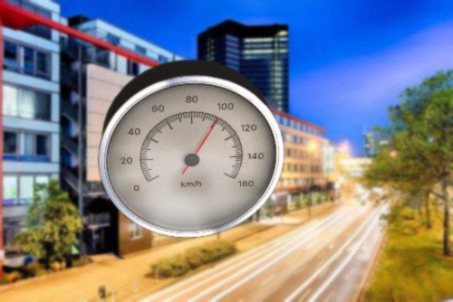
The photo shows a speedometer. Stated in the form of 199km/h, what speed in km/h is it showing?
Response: 100km/h
